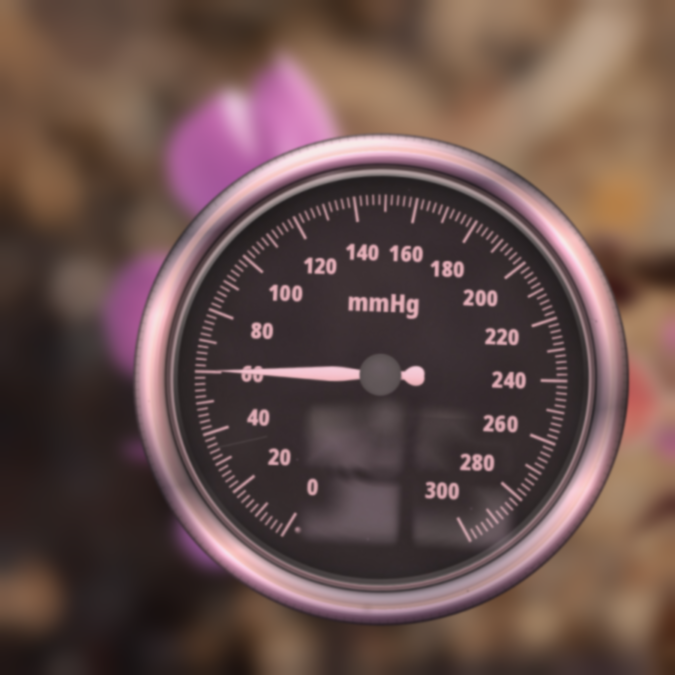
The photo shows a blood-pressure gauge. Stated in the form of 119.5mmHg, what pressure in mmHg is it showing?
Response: 60mmHg
